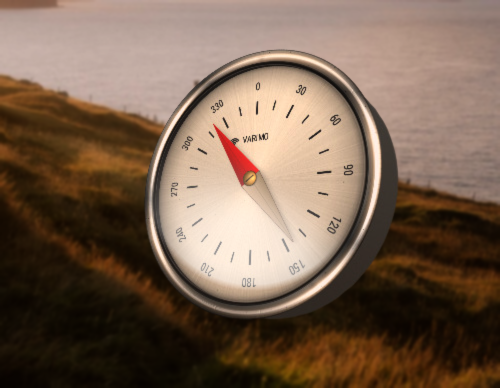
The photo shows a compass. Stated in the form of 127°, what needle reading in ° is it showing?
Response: 322.5°
